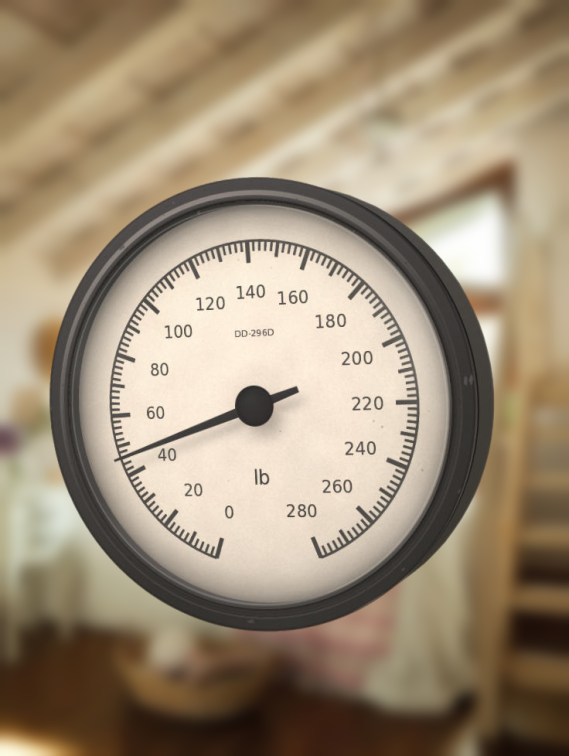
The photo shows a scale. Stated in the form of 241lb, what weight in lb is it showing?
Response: 46lb
